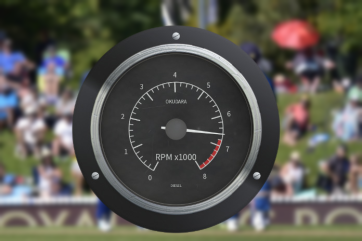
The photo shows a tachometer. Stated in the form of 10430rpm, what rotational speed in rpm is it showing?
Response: 6600rpm
